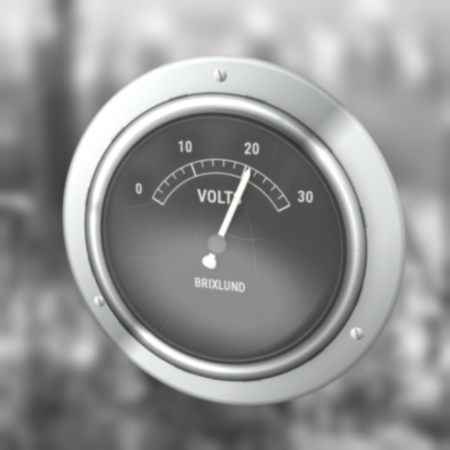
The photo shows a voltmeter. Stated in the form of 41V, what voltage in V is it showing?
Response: 21V
